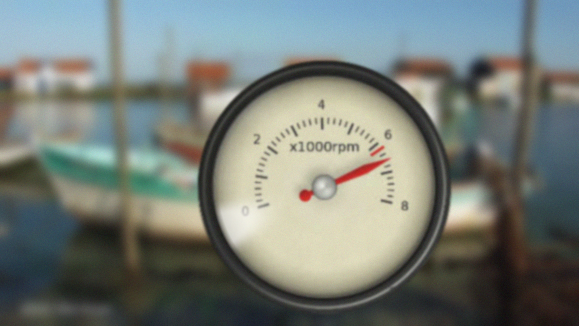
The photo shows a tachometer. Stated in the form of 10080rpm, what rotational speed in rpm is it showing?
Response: 6600rpm
